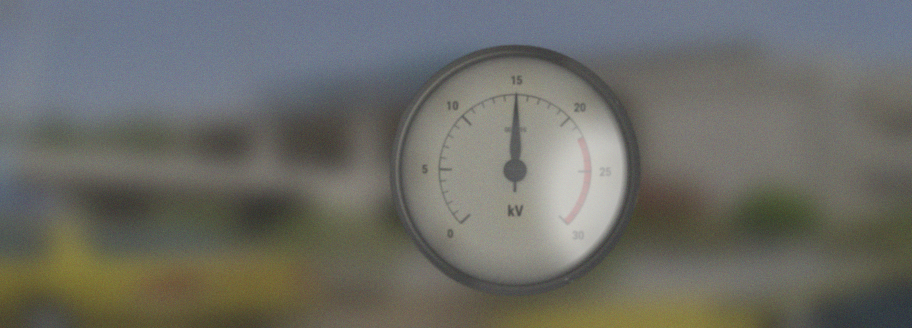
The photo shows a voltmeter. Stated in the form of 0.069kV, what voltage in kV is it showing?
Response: 15kV
